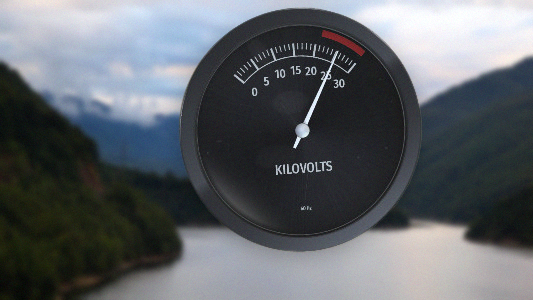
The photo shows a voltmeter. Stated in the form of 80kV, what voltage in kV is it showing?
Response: 25kV
